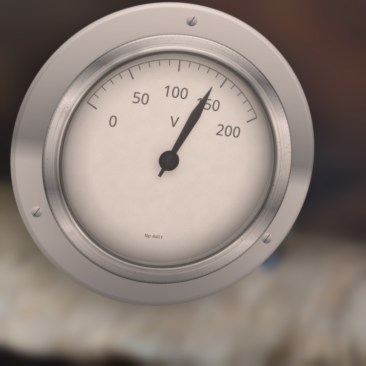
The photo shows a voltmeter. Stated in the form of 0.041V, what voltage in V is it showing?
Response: 140V
